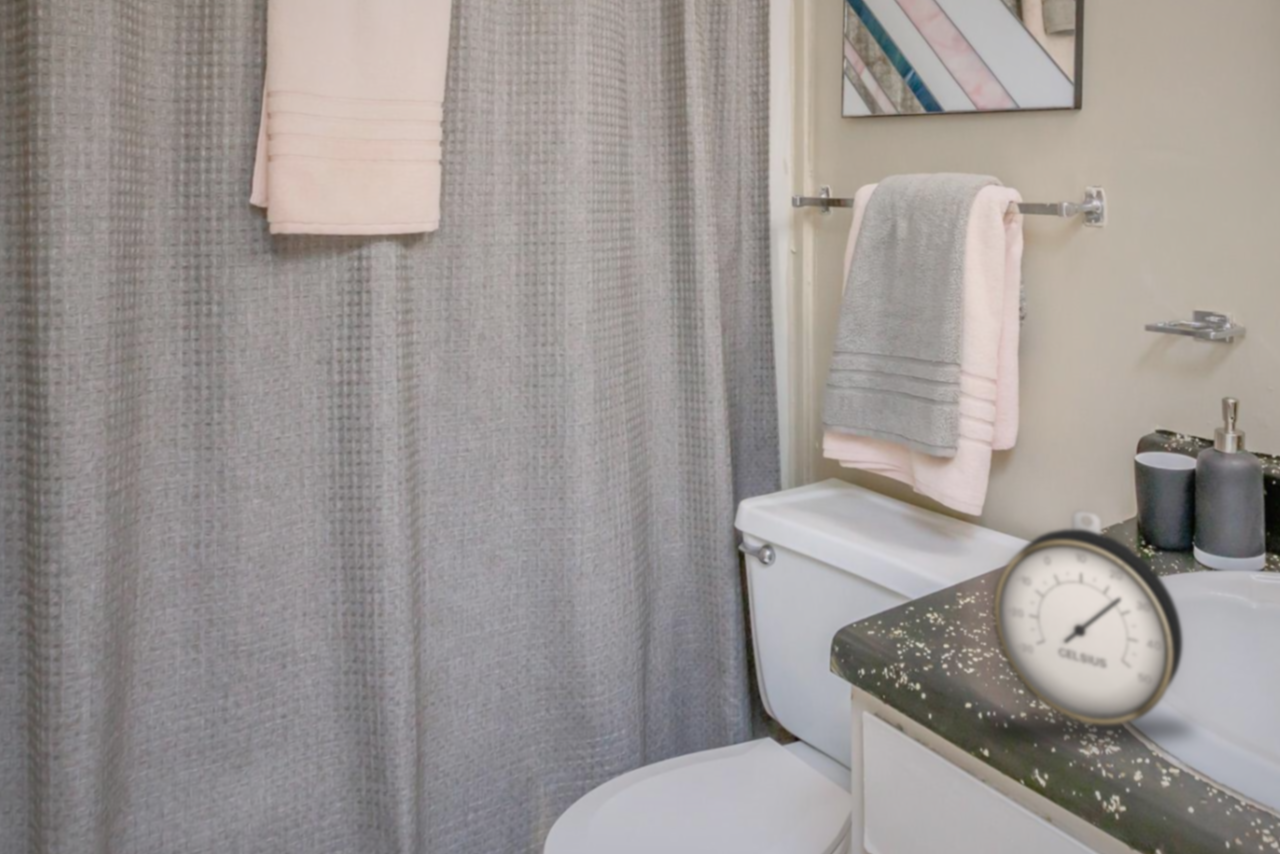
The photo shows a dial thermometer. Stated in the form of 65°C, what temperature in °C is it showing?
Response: 25°C
